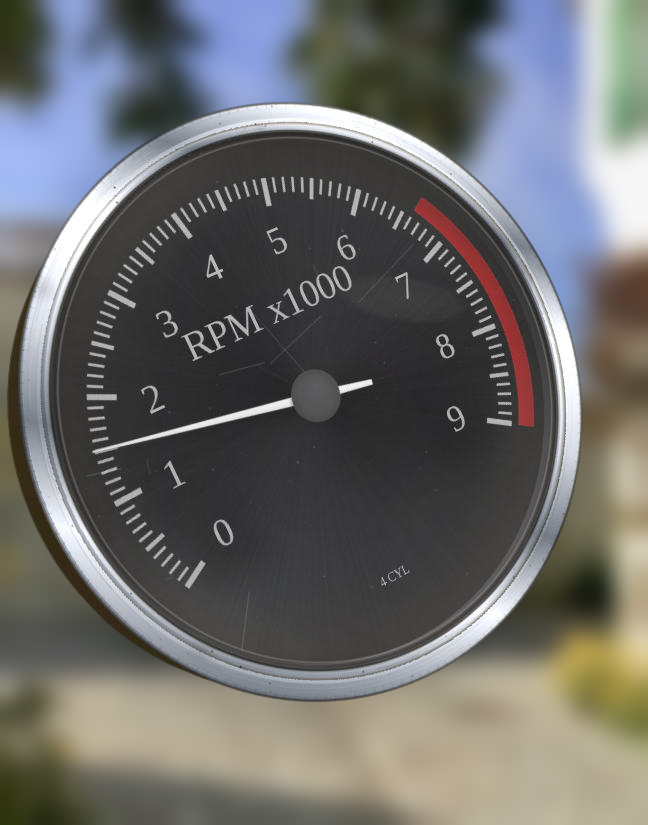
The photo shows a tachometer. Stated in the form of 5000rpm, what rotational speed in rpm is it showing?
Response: 1500rpm
